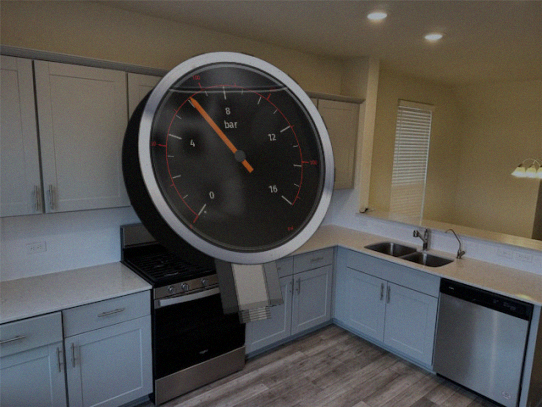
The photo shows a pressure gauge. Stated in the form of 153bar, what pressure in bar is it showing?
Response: 6bar
